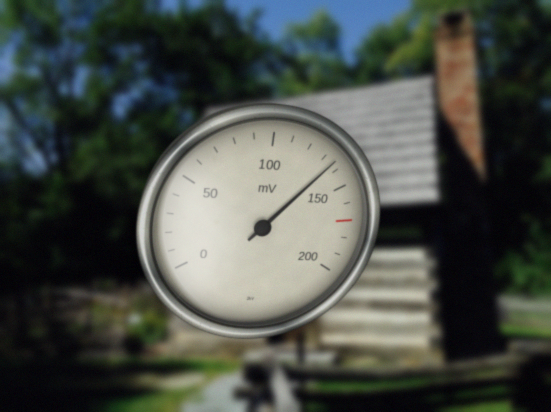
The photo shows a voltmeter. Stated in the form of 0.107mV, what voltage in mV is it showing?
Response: 135mV
